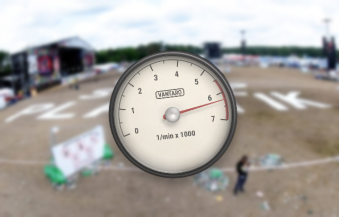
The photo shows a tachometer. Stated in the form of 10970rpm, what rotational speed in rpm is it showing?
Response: 6250rpm
